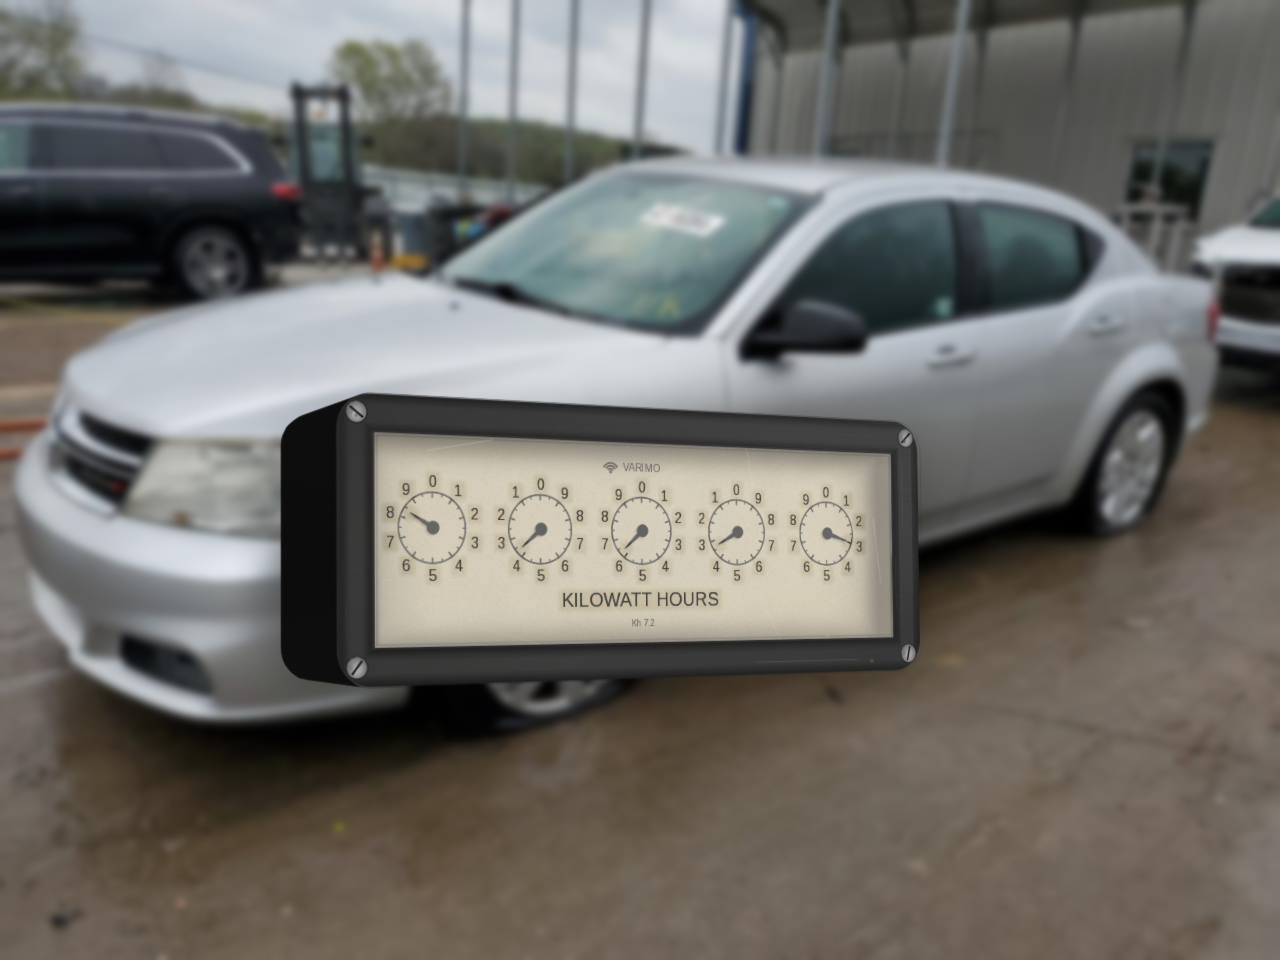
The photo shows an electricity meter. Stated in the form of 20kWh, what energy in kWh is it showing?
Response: 83633kWh
